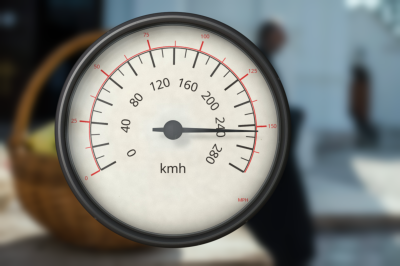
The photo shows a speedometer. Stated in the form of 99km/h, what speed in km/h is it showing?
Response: 245km/h
